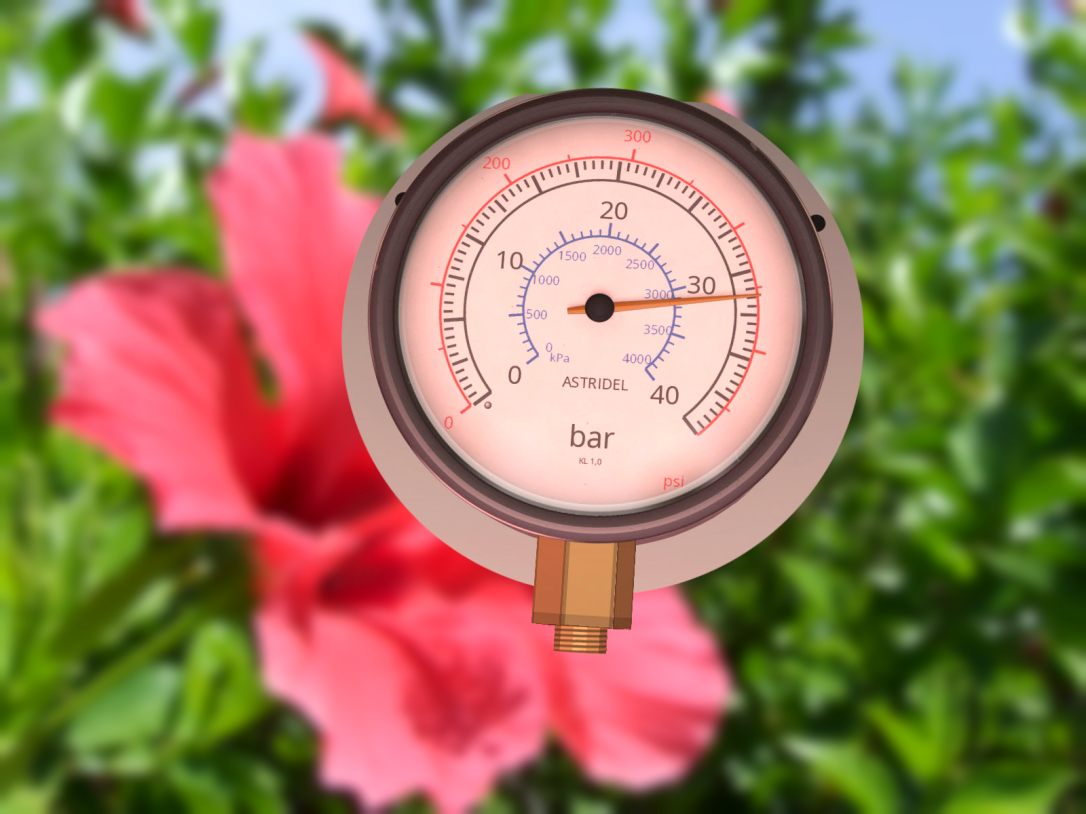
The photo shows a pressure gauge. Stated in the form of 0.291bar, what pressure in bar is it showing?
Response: 31.5bar
